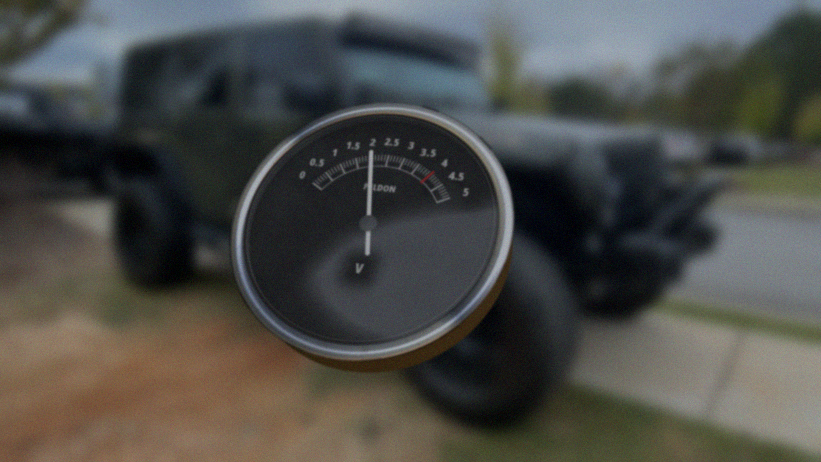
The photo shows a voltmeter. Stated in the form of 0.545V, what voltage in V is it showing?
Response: 2V
